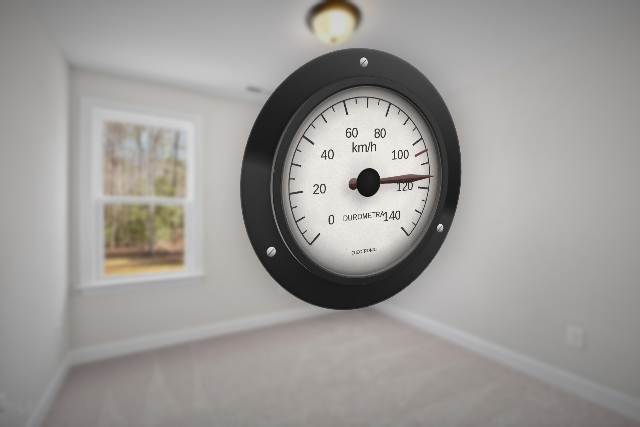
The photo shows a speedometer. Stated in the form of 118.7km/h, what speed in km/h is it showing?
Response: 115km/h
